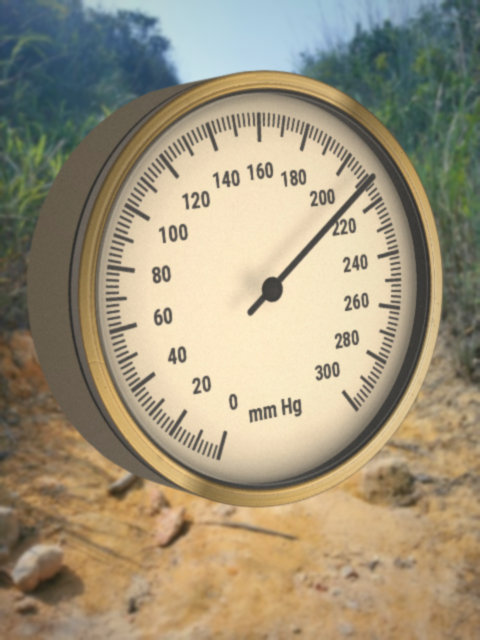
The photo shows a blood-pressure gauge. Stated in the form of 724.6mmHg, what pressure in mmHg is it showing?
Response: 210mmHg
